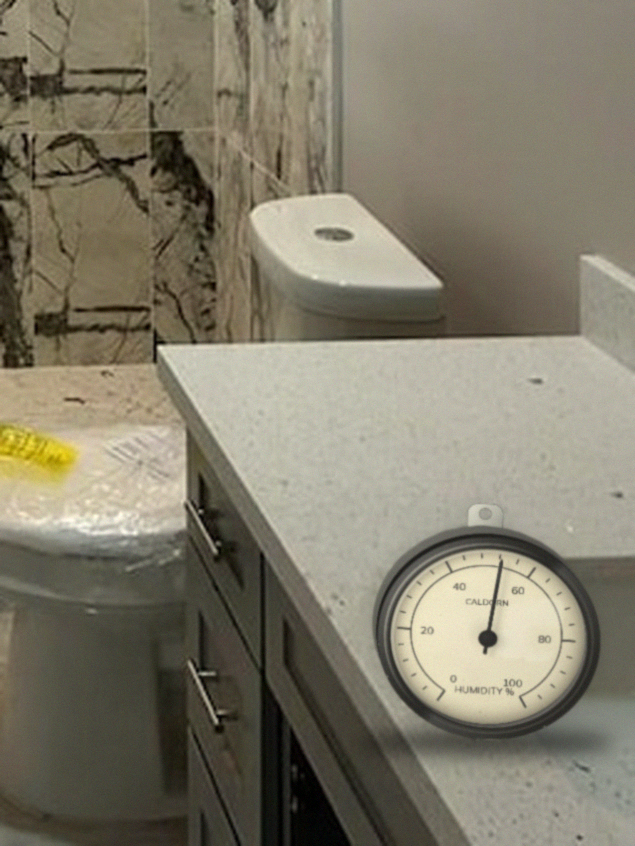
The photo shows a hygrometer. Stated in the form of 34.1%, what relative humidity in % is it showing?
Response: 52%
